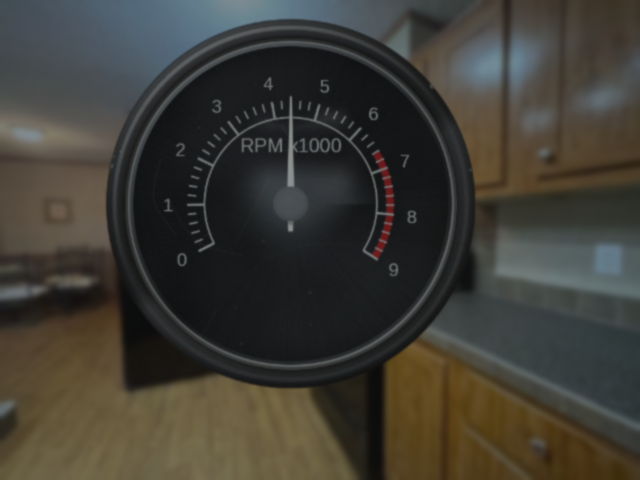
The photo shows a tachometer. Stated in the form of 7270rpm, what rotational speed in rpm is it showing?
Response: 4400rpm
